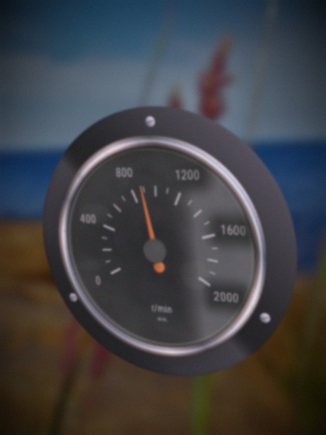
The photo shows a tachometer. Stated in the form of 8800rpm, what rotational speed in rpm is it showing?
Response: 900rpm
